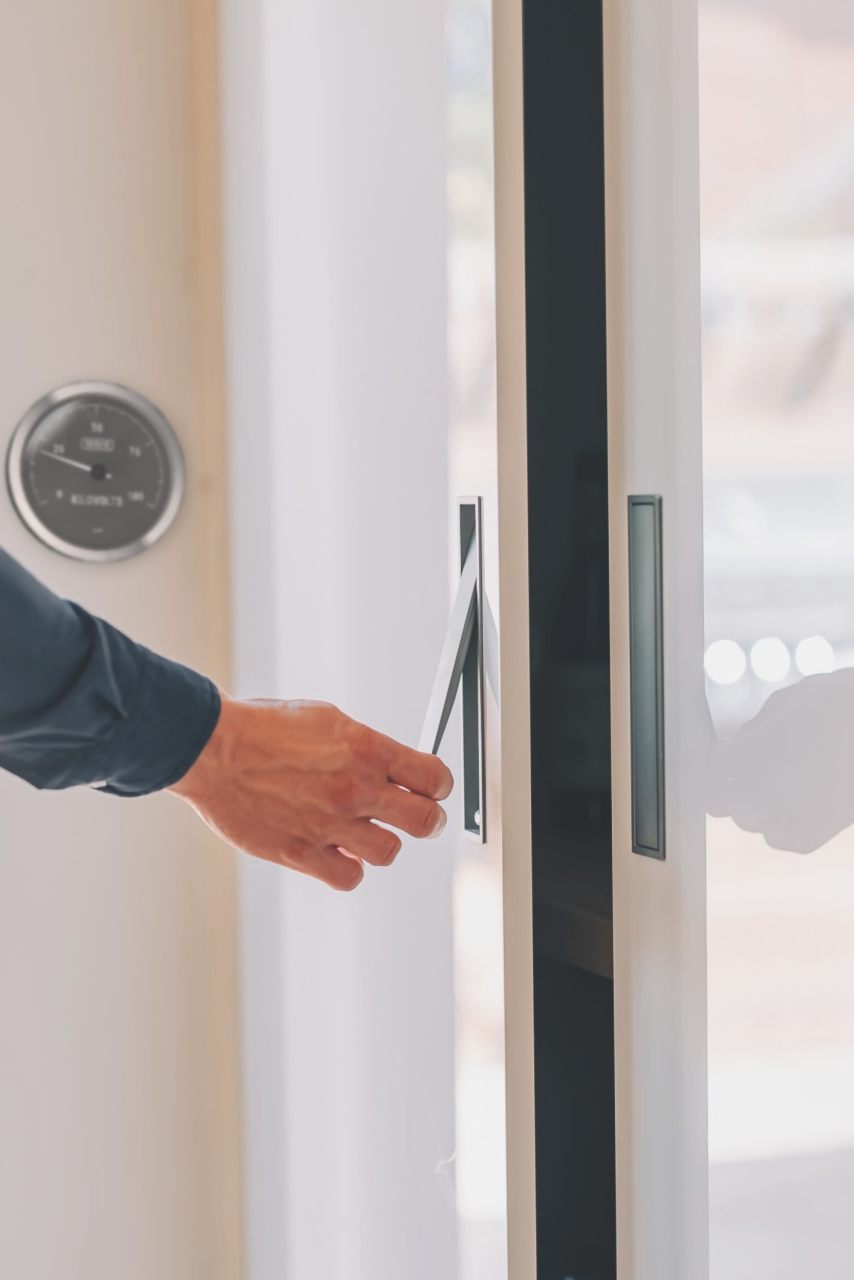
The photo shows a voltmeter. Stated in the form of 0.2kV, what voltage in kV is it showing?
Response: 20kV
